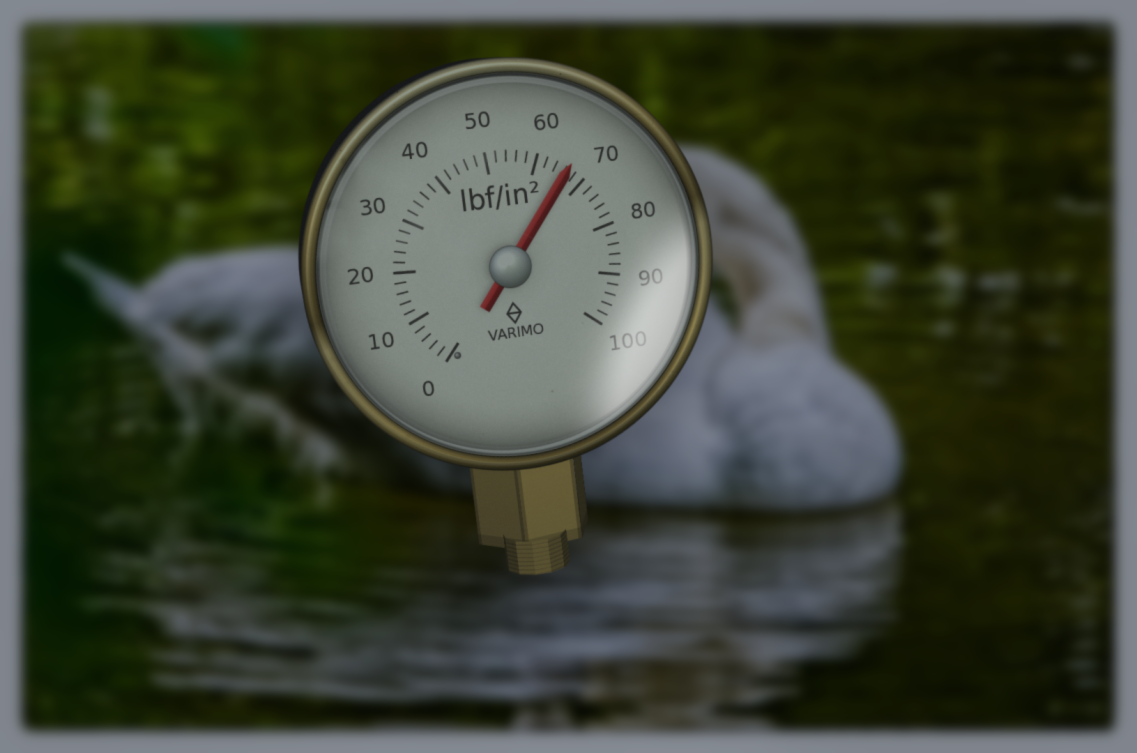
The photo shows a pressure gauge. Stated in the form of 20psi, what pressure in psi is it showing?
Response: 66psi
